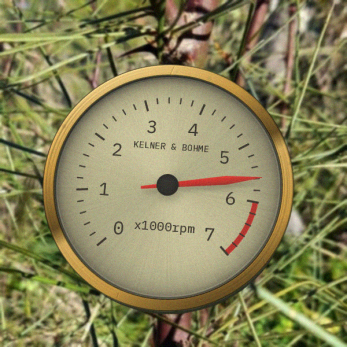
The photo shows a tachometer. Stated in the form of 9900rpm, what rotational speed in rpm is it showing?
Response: 5600rpm
